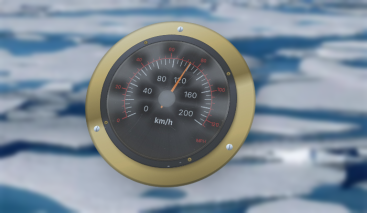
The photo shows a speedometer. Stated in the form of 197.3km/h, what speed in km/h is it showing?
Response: 120km/h
